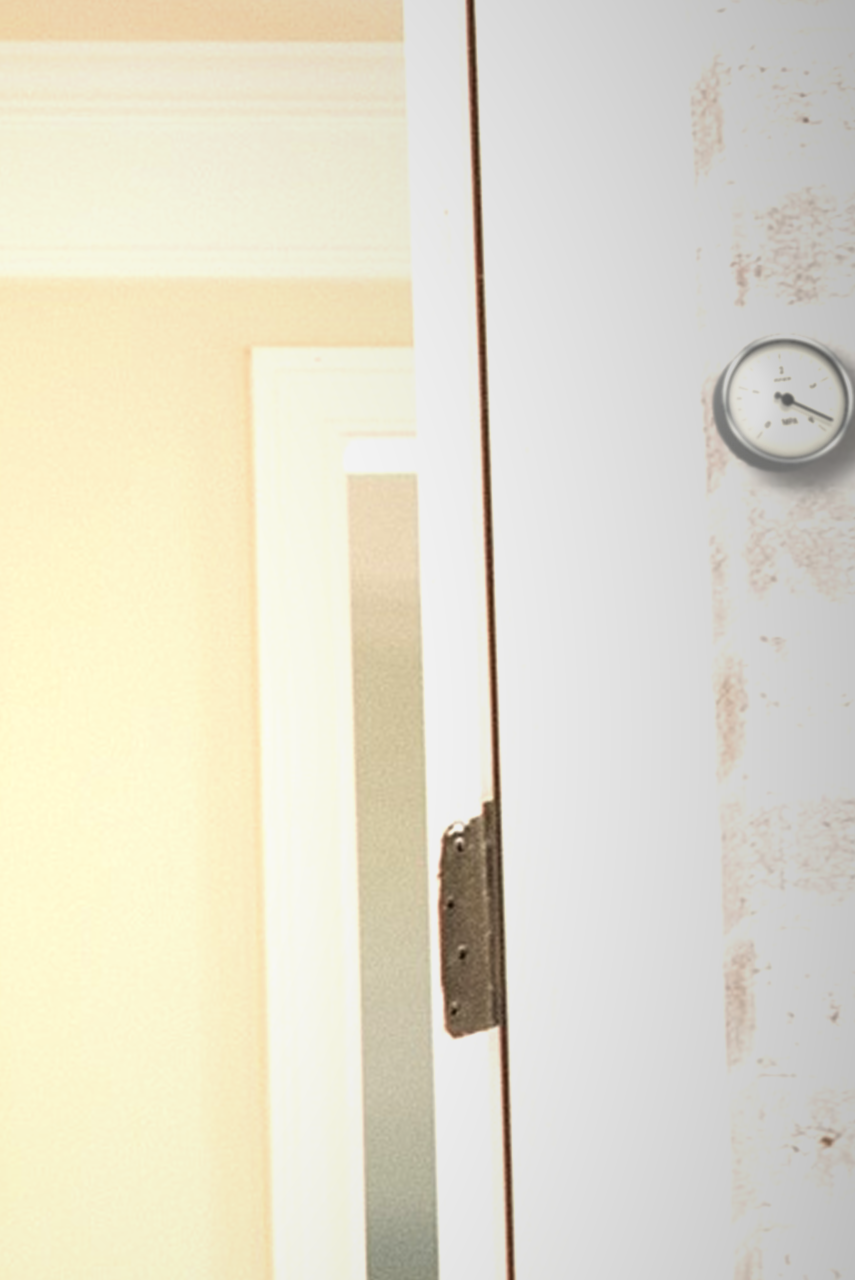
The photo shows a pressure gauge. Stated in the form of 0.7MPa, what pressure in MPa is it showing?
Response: 3.8MPa
